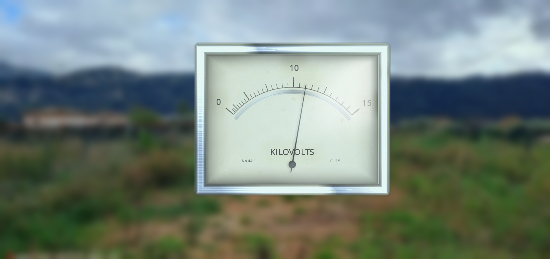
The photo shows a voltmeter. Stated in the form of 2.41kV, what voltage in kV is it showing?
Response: 11kV
